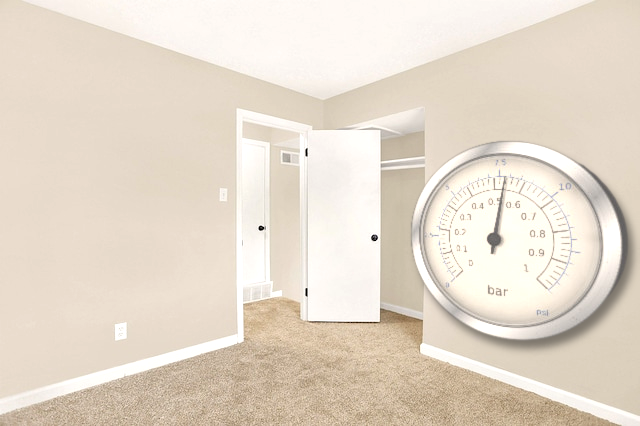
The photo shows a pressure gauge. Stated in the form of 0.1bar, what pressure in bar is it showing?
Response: 0.54bar
